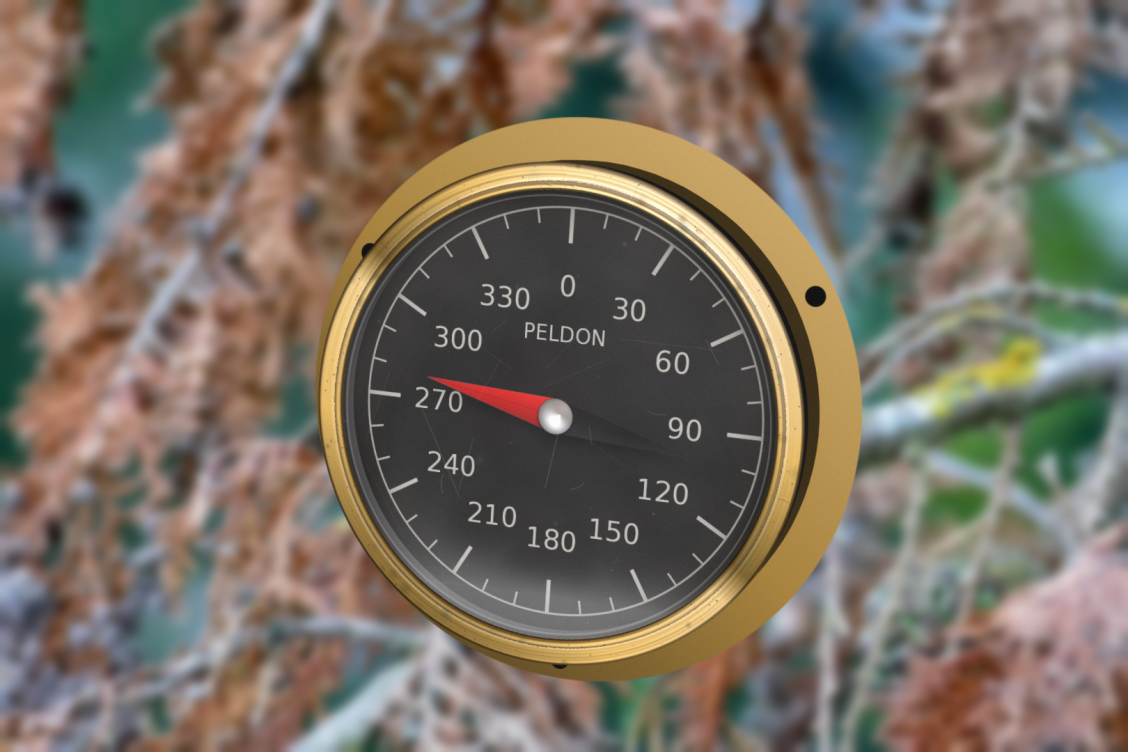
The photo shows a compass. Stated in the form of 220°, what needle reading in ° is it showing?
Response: 280°
